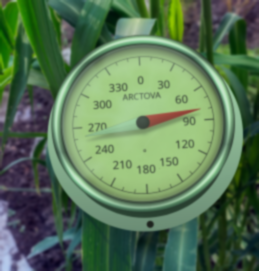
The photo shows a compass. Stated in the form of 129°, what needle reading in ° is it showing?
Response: 80°
